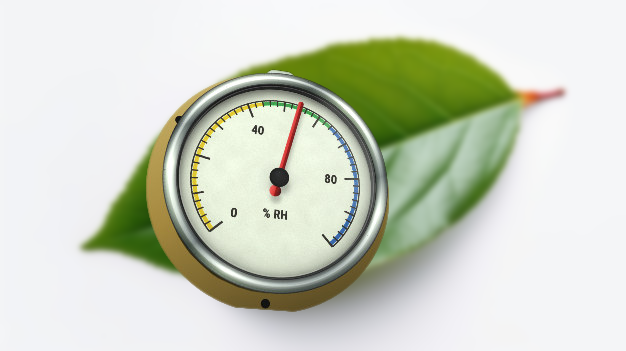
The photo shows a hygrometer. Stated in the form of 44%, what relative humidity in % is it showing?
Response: 54%
